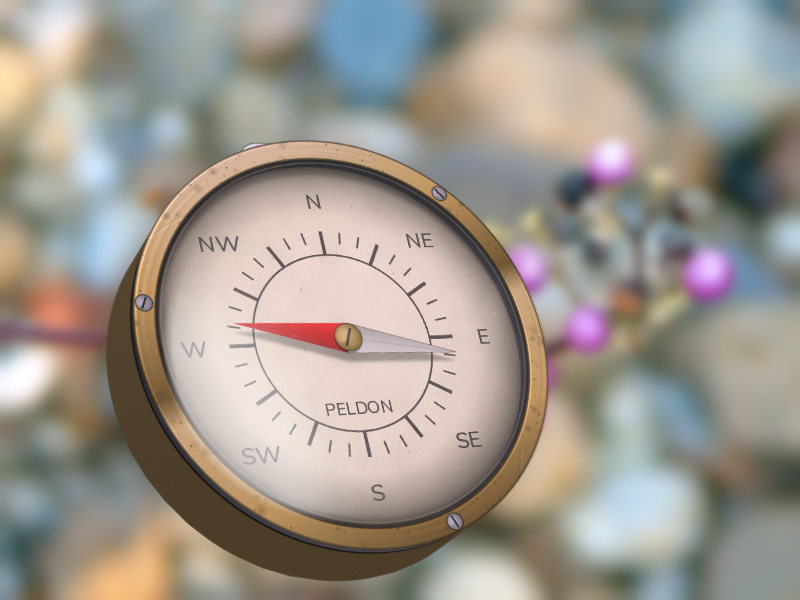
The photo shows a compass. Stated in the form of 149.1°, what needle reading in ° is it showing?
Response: 280°
